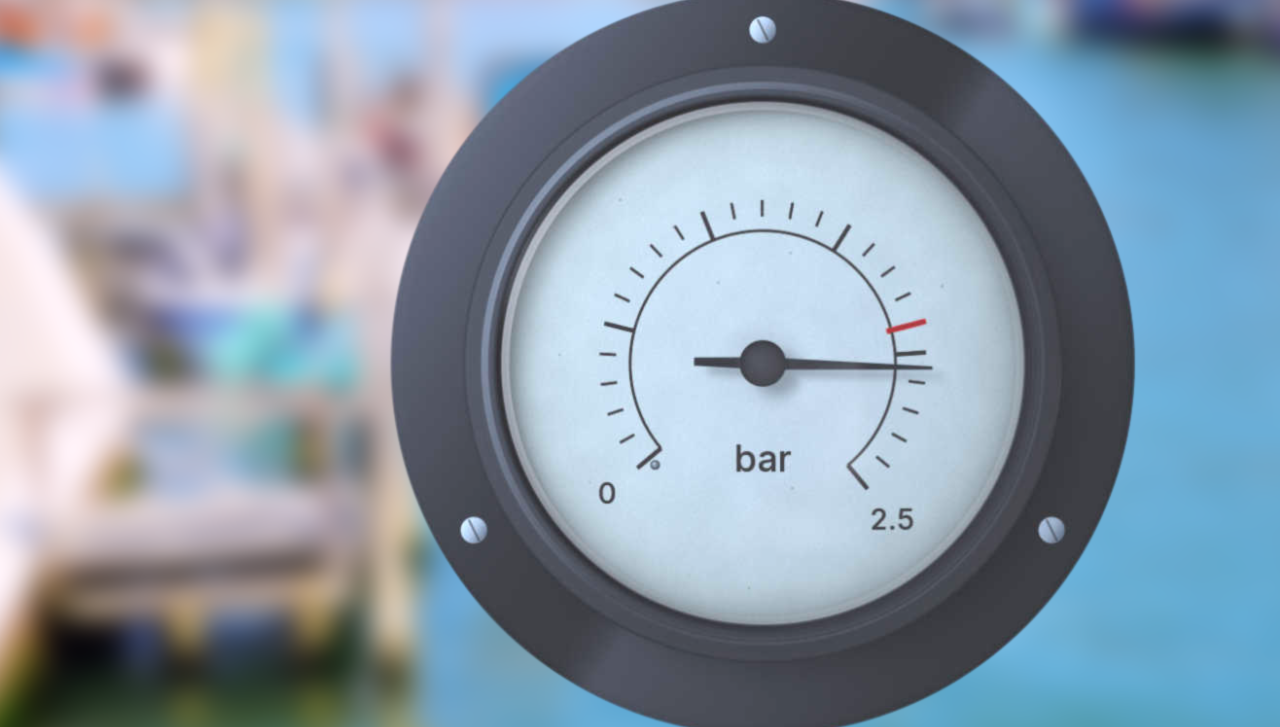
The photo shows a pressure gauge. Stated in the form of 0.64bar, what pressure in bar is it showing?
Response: 2.05bar
